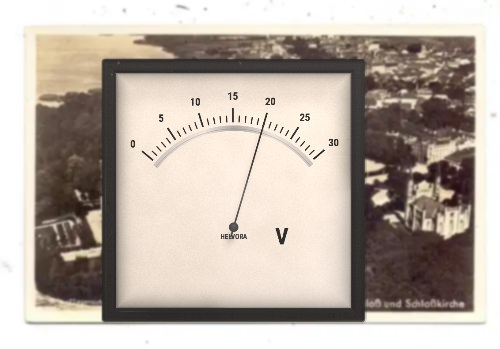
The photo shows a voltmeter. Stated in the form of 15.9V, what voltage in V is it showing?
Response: 20V
